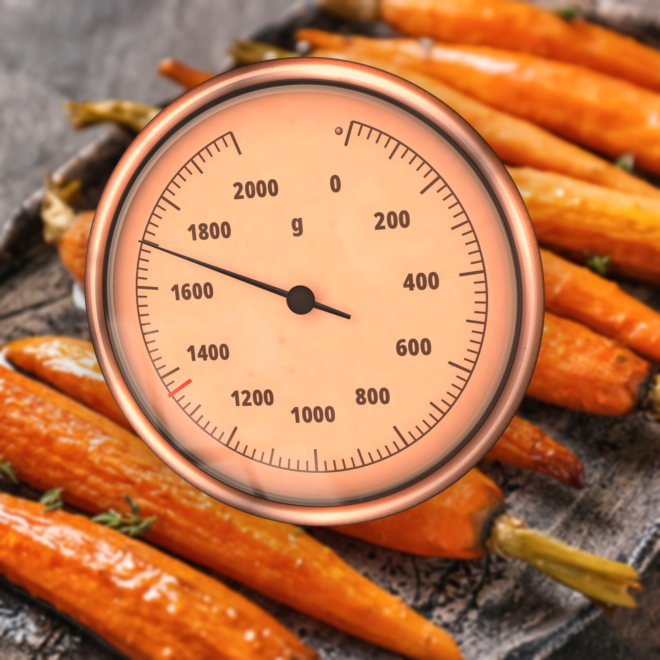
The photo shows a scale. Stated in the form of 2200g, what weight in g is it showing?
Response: 1700g
